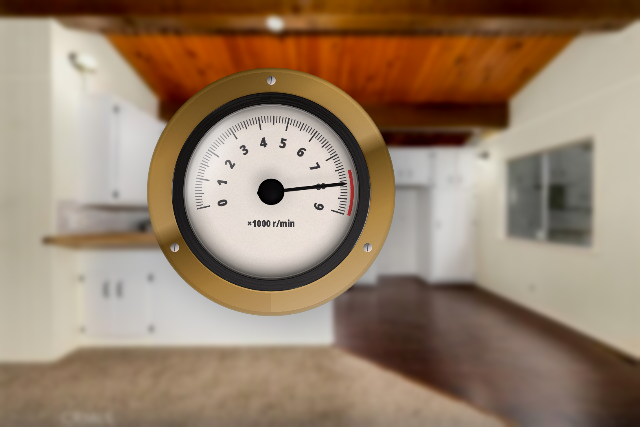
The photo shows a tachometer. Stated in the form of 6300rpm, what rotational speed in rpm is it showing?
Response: 8000rpm
